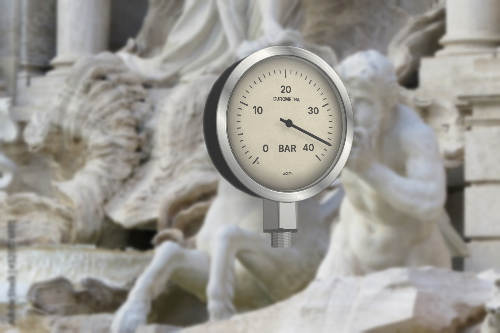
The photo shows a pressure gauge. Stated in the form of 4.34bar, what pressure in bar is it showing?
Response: 37bar
